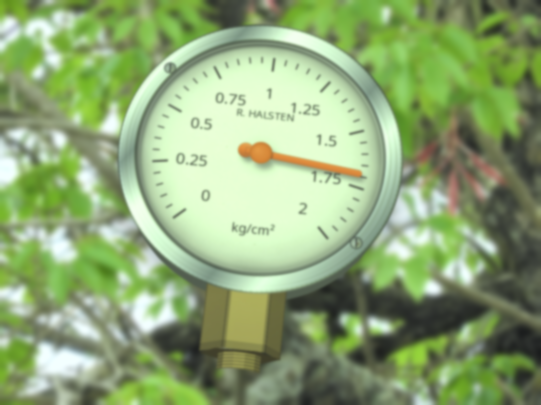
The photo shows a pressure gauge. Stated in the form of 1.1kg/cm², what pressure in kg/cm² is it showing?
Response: 1.7kg/cm²
